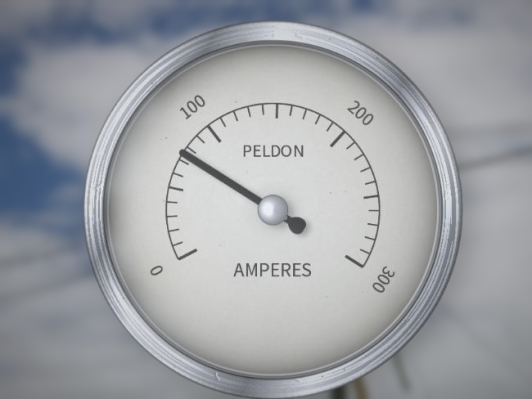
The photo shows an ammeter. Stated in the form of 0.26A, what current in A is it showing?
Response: 75A
